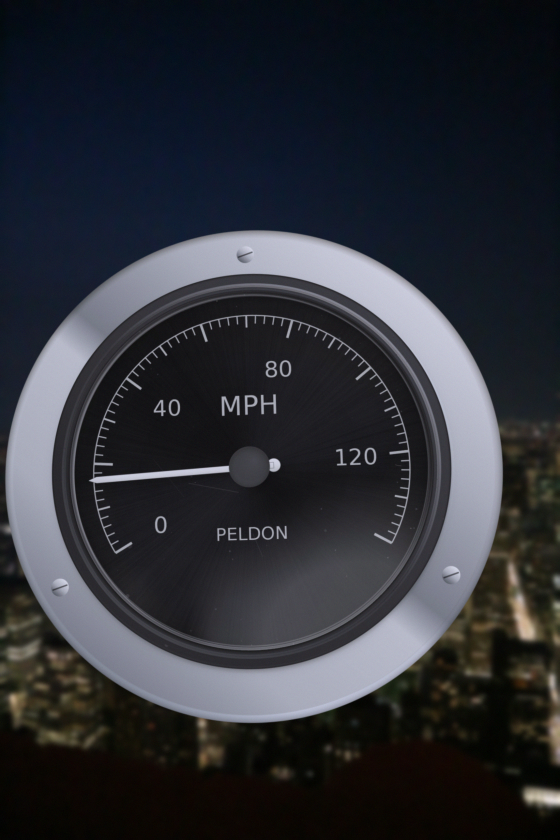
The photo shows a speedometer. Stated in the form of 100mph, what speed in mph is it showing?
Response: 16mph
